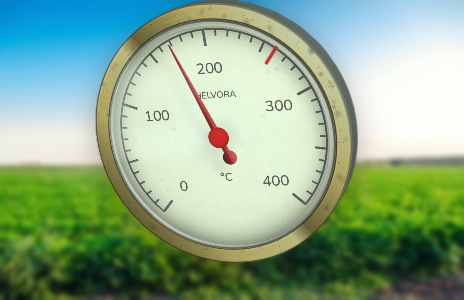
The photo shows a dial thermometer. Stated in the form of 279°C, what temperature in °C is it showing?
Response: 170°C
